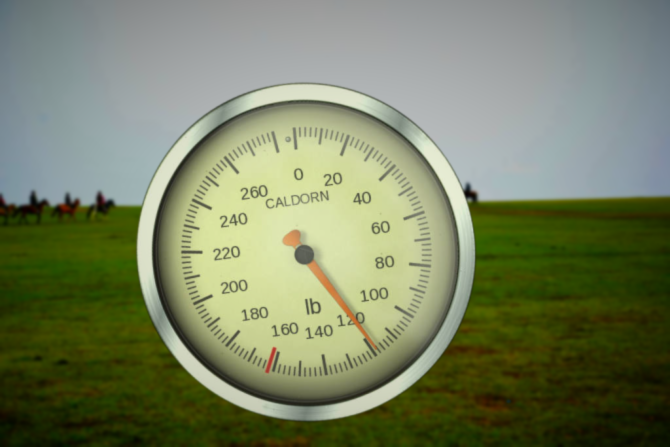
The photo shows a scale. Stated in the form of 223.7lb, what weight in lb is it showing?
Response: 118lb
